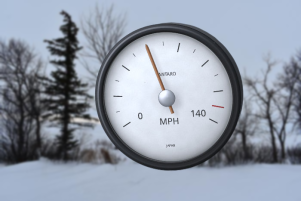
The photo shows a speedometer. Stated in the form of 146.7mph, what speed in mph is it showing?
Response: 60mph
